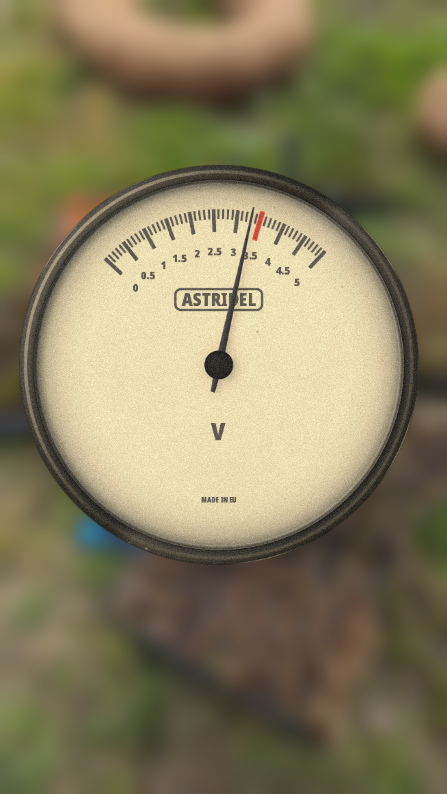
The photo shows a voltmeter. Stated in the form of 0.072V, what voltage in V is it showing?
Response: 3.3V
